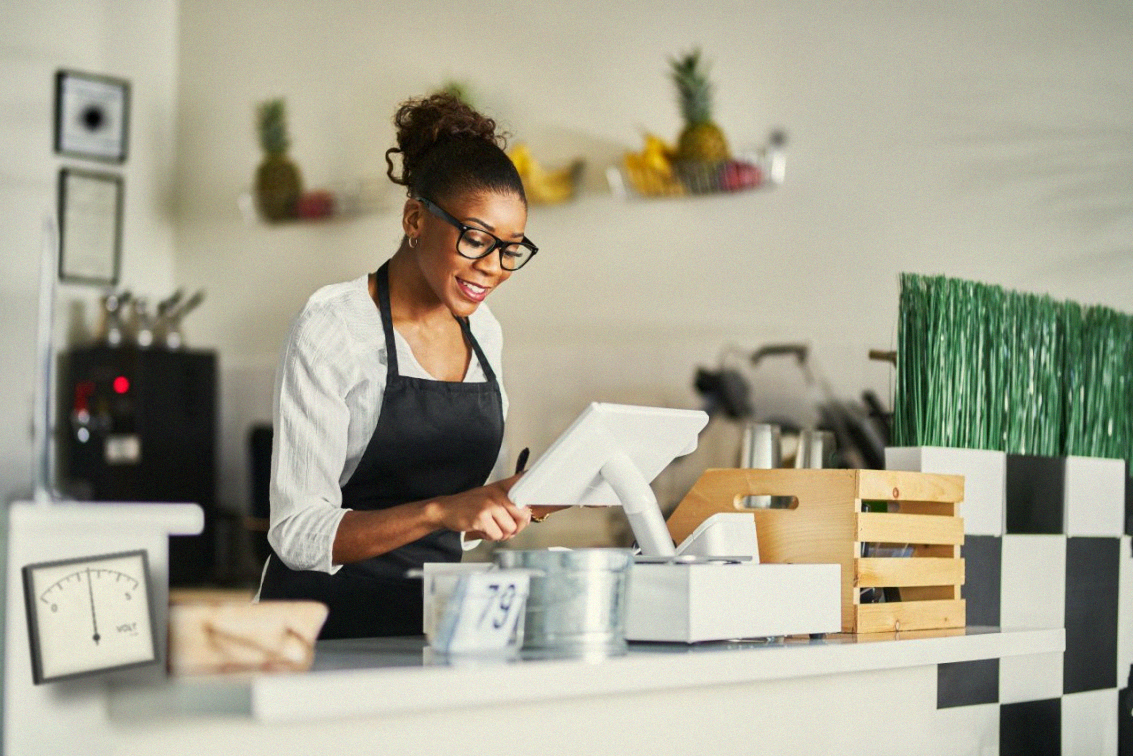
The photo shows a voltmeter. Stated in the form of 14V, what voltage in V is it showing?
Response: 2.5V
